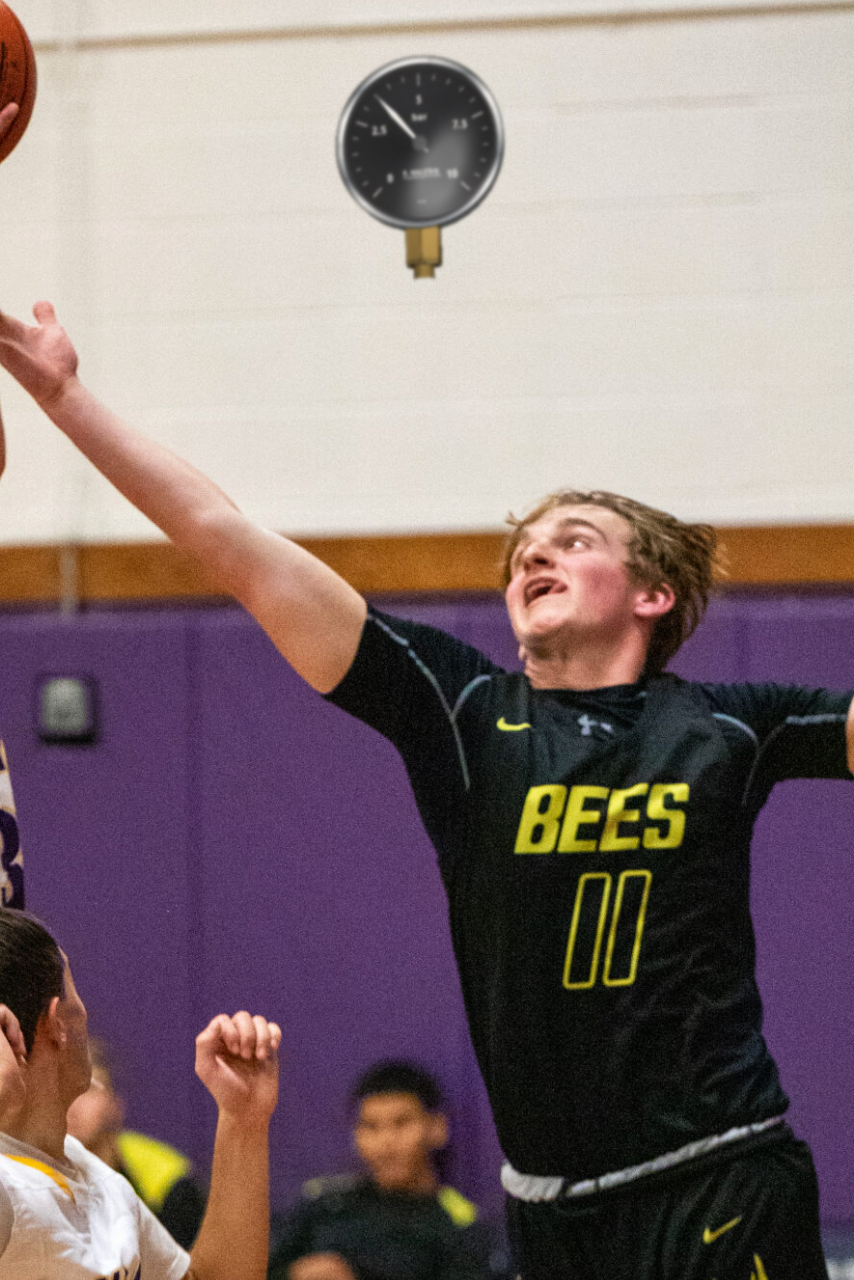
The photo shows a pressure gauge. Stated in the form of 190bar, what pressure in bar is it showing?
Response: 3.5bar
